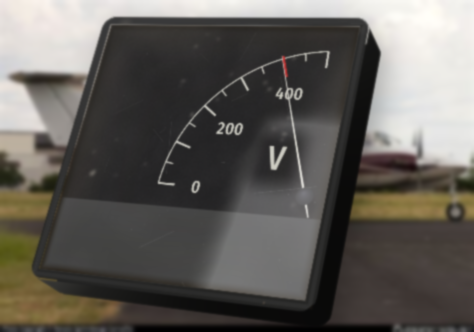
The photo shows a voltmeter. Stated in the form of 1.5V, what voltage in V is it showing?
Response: 400V
